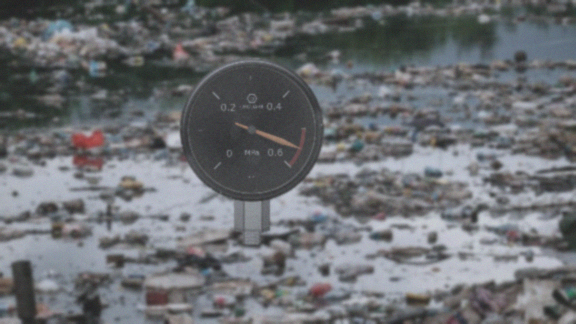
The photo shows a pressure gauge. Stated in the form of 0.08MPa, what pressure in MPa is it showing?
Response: 0.55MPa
